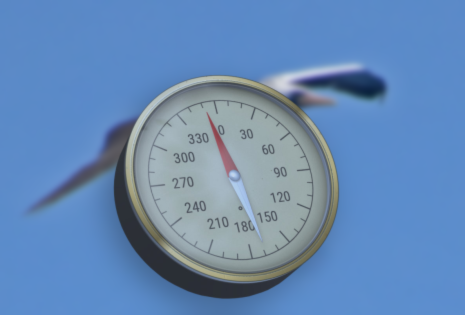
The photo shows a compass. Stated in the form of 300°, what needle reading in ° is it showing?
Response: 350°
